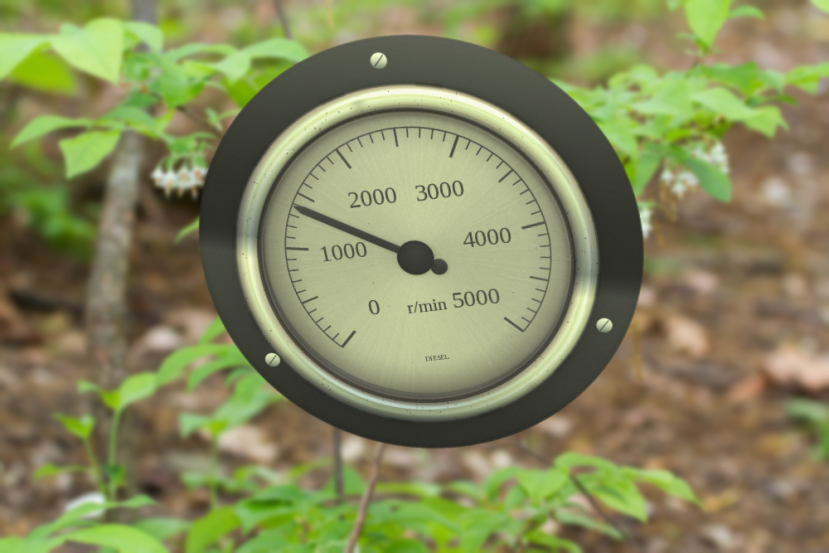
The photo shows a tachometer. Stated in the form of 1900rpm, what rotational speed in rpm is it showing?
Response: 1400rpm
